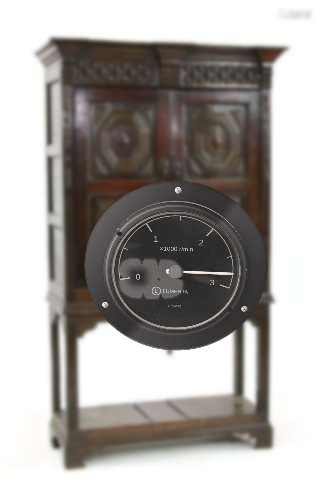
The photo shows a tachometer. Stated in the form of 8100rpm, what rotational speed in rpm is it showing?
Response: 2750rpm
